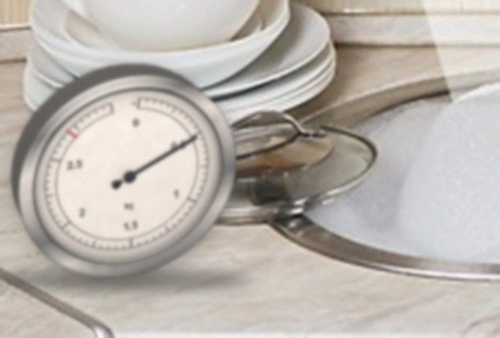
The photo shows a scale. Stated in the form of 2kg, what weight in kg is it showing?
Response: 0.5kg
